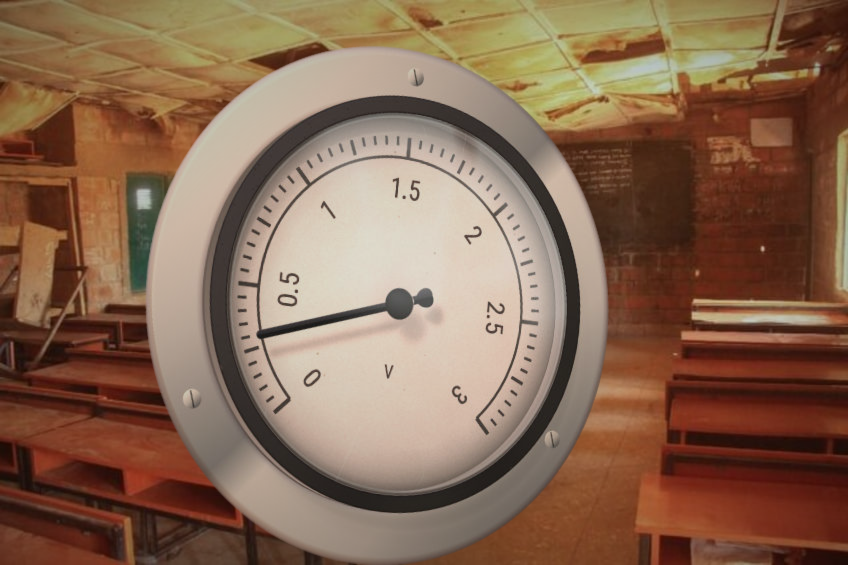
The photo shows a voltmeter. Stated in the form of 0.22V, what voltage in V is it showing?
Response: 0.3V
